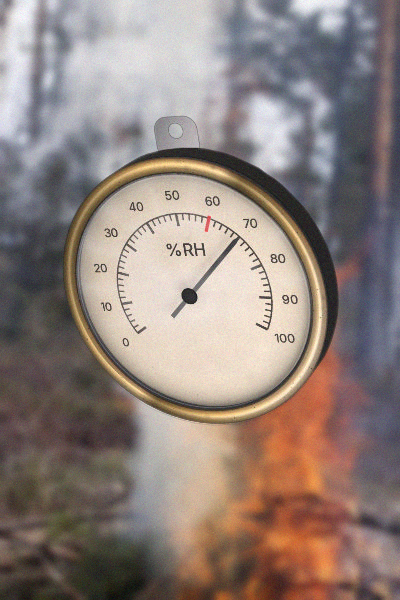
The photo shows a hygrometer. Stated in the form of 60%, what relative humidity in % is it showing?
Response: 70%
